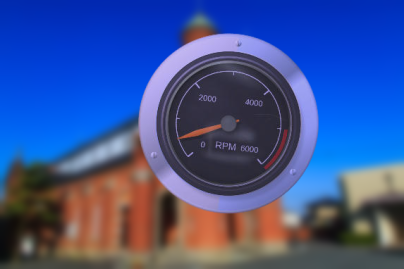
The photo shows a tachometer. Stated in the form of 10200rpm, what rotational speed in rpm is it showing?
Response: 500rpm
